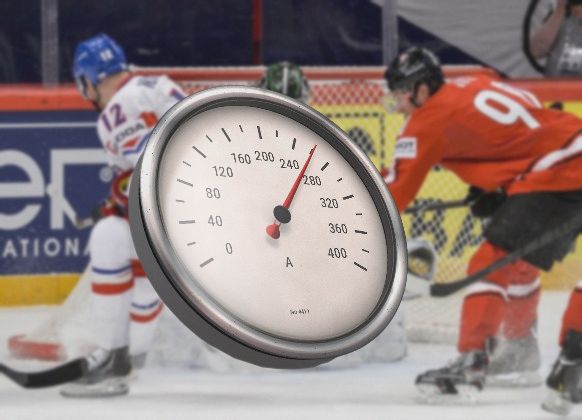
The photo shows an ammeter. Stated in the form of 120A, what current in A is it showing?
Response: 260A
